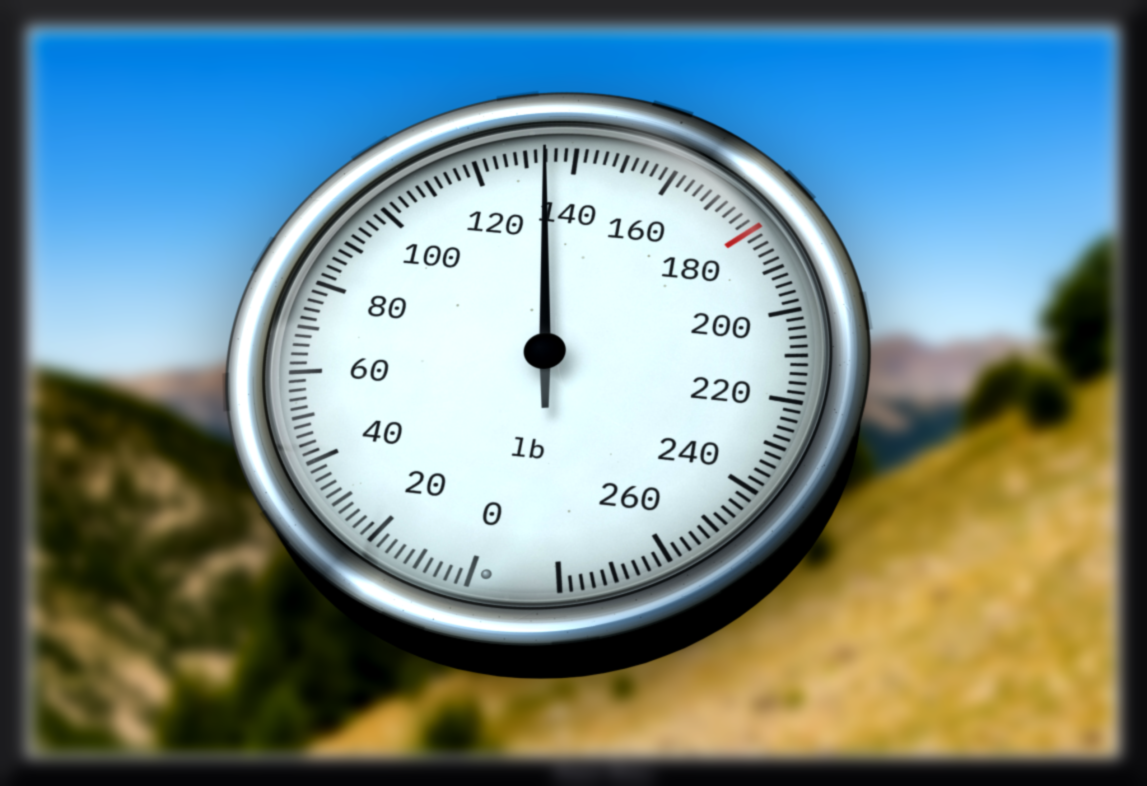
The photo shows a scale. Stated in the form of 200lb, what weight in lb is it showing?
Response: 134lb
